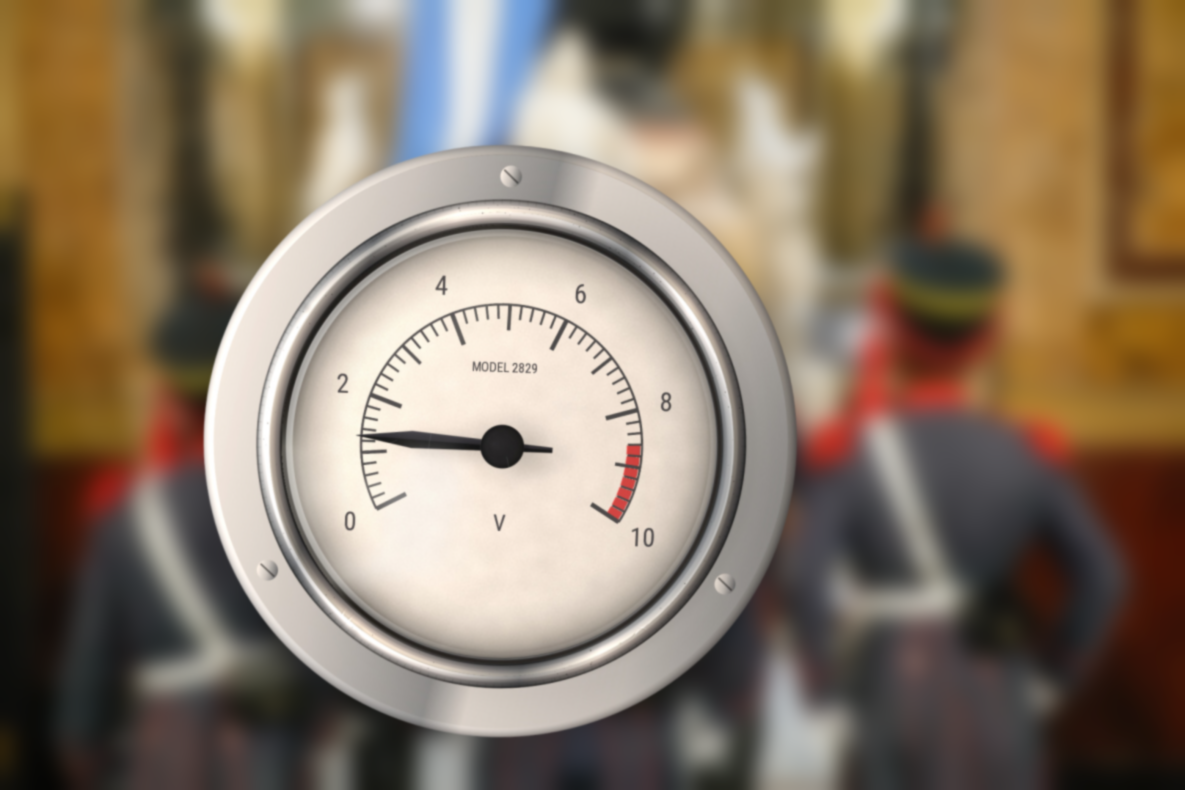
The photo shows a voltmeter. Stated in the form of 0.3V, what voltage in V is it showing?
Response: 1.3V
